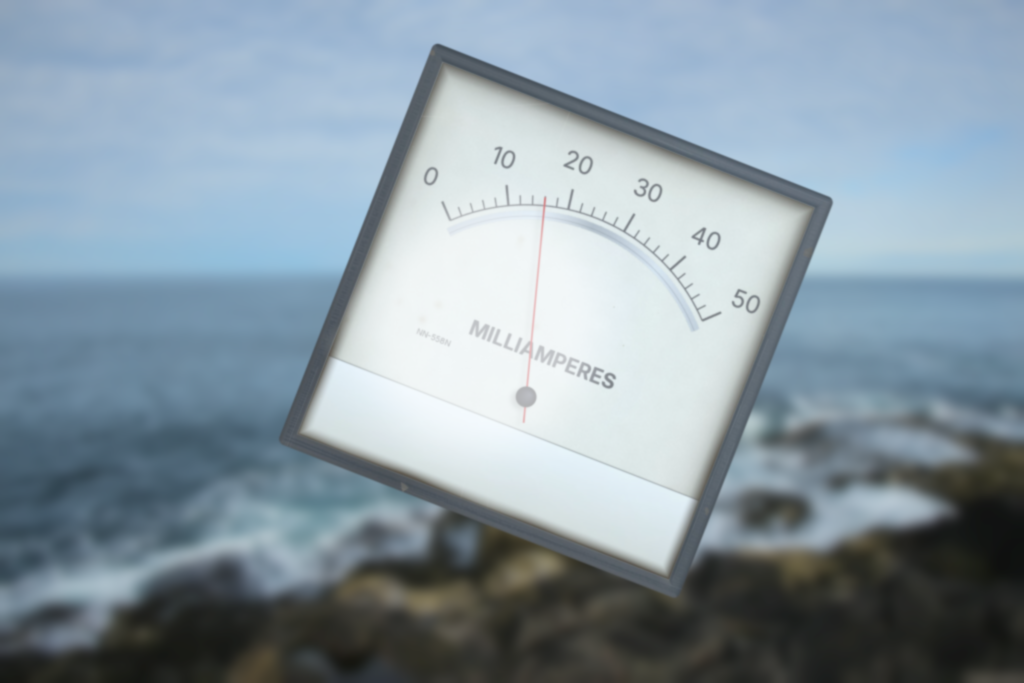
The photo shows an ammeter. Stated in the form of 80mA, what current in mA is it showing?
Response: 16mA
